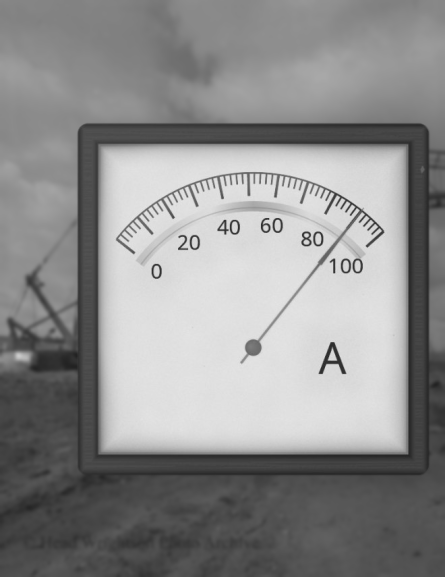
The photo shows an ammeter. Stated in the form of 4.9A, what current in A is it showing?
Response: 90A
